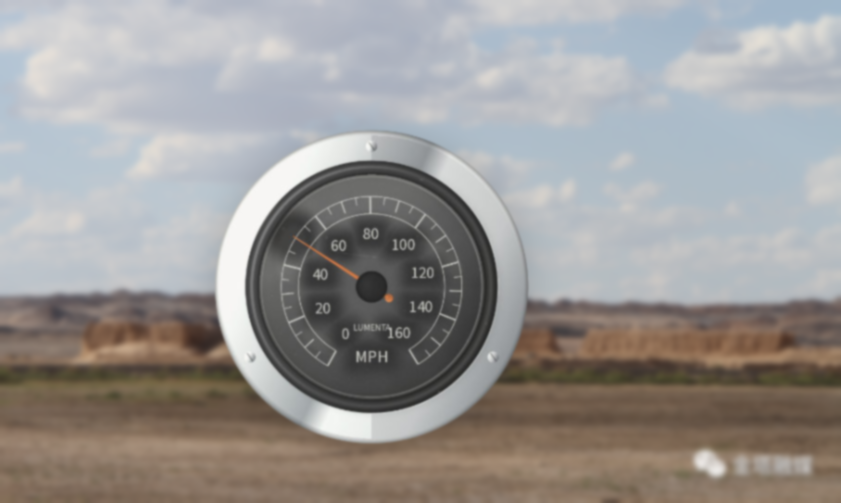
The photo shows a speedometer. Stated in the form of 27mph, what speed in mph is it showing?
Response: 50mph
